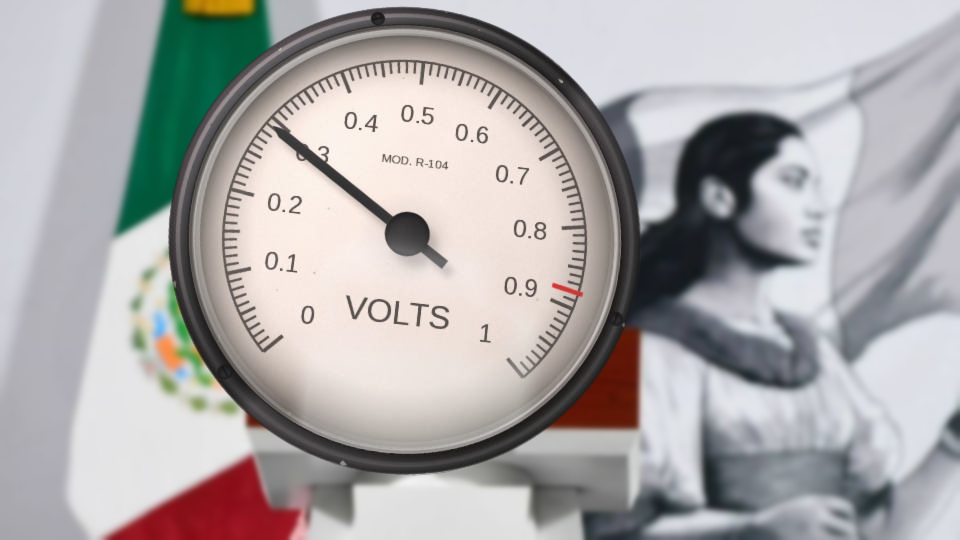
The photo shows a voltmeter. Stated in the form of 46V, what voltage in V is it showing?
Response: 0.29V
